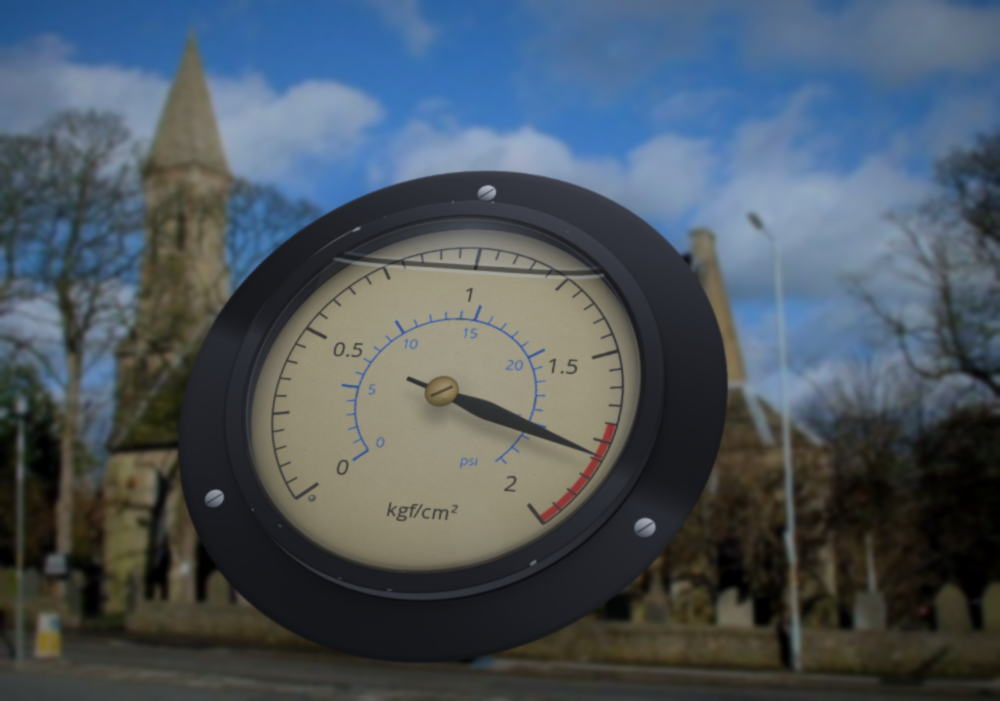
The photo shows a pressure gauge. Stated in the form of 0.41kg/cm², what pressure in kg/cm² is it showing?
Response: 1.8kg/cm²
